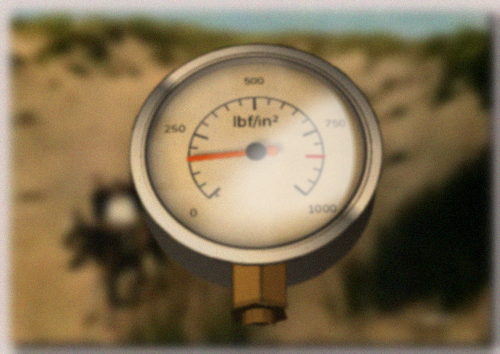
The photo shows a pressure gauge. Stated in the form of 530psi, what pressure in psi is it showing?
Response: 150psi
